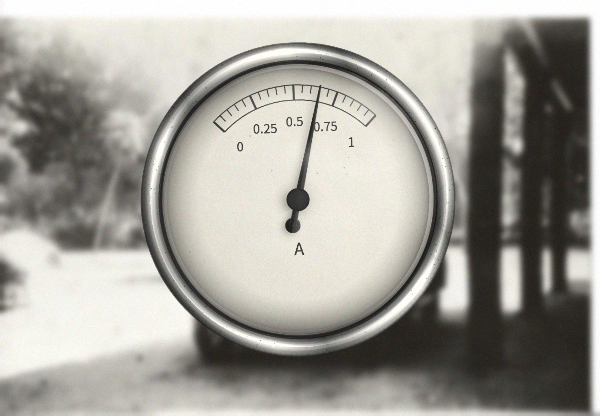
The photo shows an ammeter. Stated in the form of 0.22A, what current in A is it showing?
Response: 0.65A
